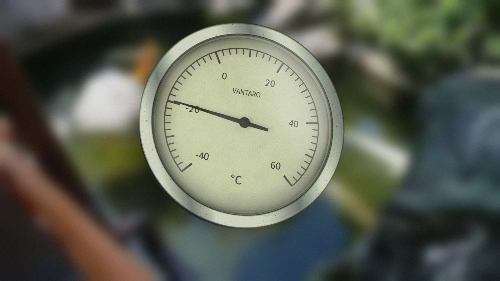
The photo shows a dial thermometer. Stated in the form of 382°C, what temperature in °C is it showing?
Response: -20°C
